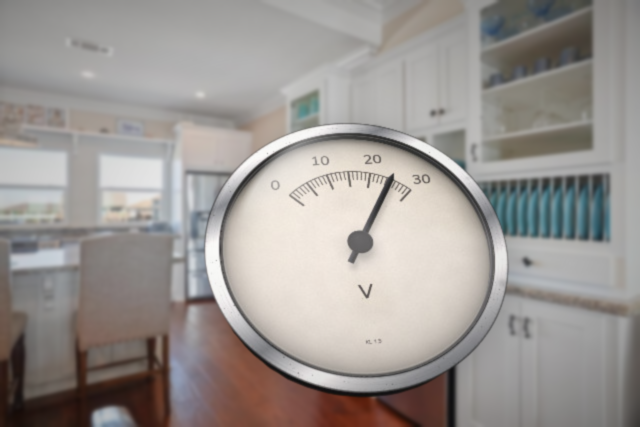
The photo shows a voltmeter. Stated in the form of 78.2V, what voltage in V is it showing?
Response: 25V
